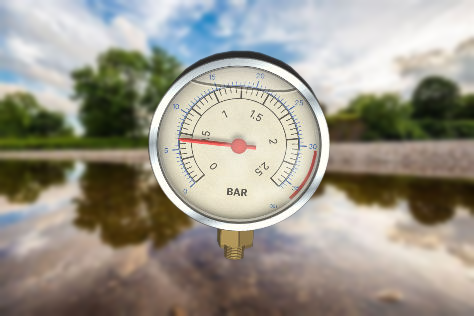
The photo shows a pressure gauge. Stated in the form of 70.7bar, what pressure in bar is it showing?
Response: 0.45bar
